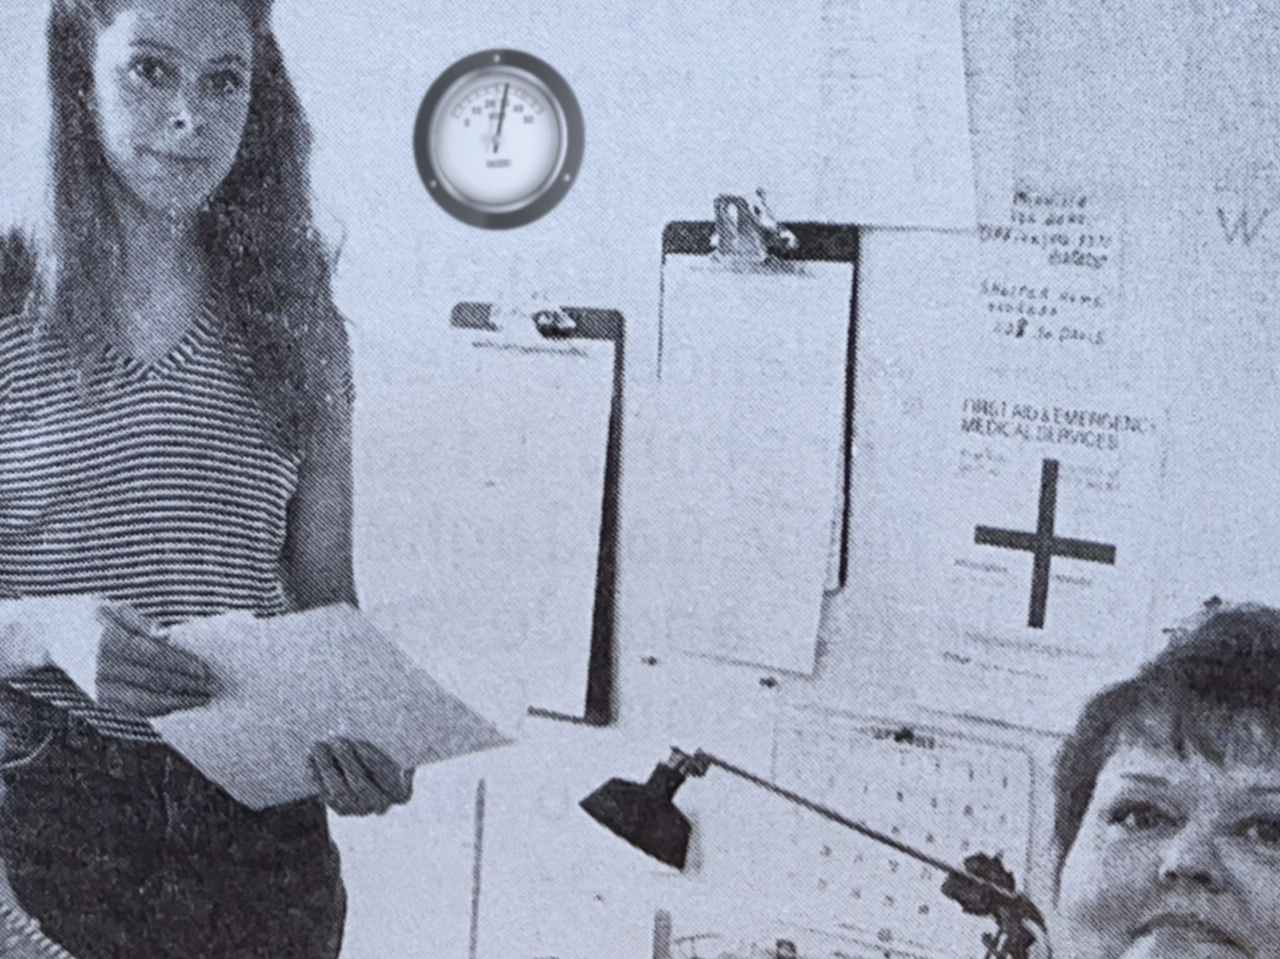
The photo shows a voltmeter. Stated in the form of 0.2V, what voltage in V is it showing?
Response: 30V
